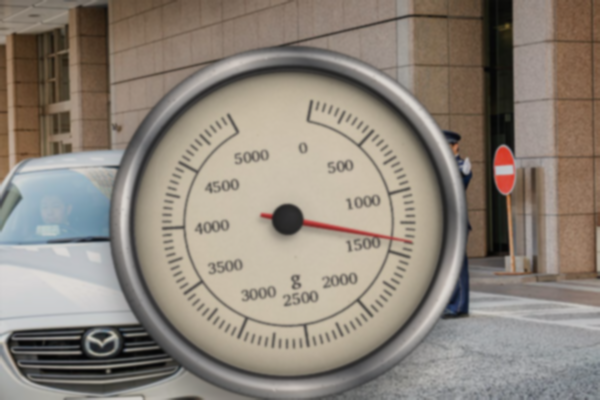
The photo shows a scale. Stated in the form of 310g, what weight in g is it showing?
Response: 1400g
